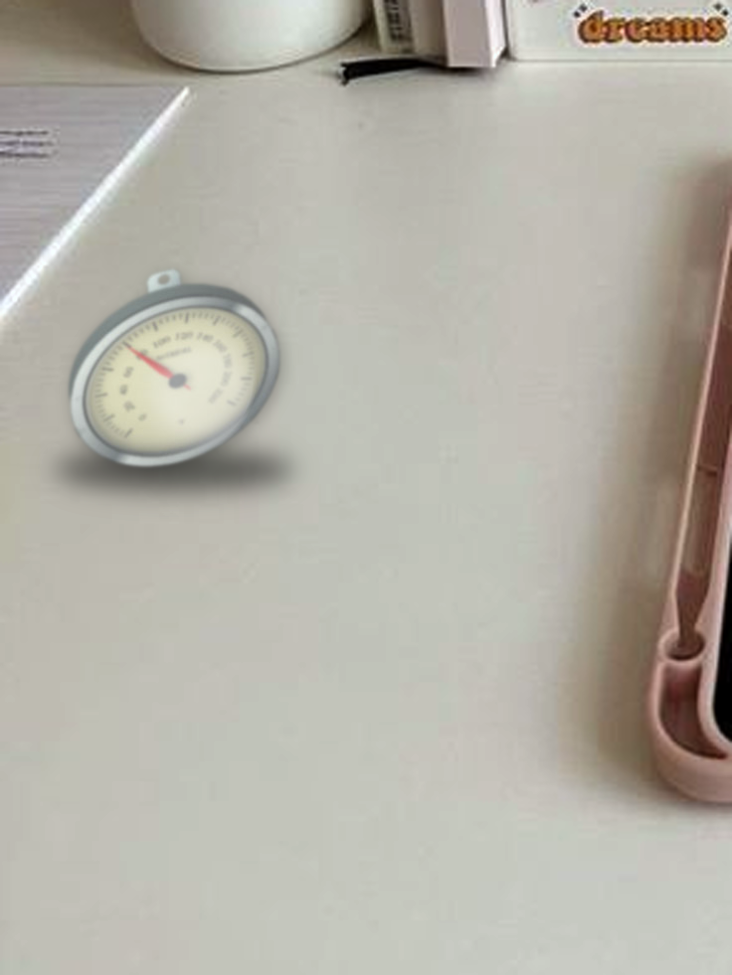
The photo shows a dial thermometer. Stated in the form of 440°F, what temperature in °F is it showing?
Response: 80°F
